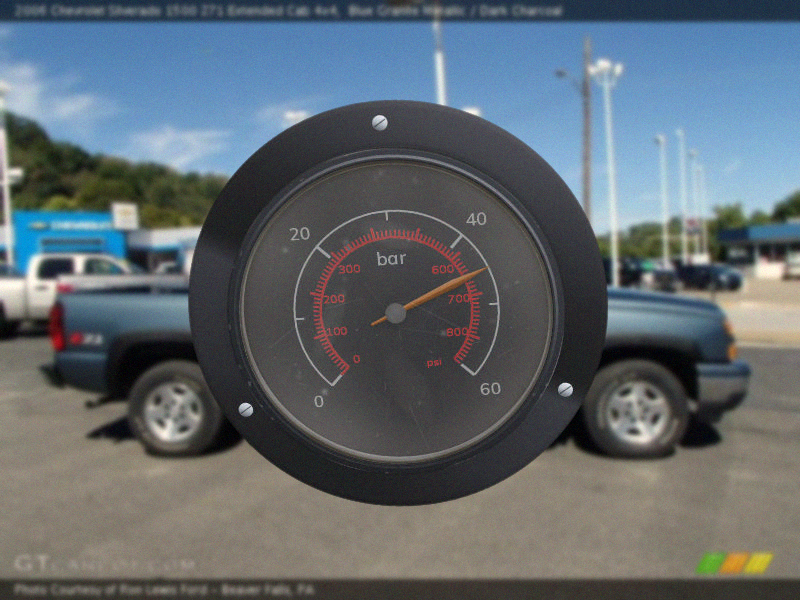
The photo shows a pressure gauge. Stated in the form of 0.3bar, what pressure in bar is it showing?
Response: 45bar
